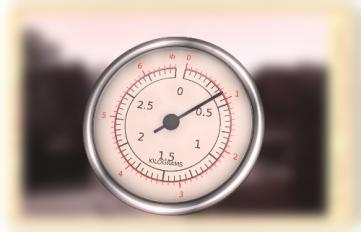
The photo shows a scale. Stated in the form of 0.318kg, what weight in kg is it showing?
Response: 0.4kg
